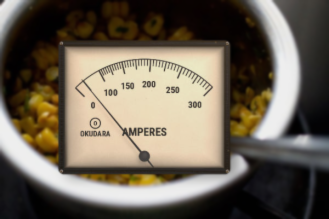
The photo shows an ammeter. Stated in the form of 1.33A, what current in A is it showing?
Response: 50A
